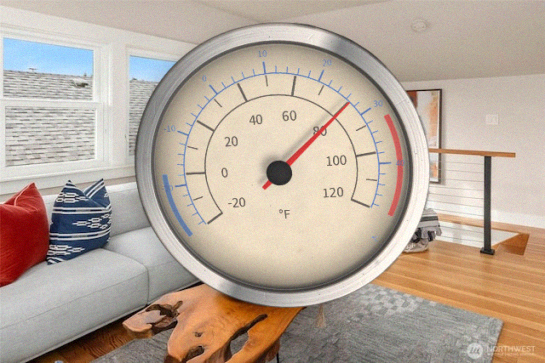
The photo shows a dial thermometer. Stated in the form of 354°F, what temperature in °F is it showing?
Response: 80°F
